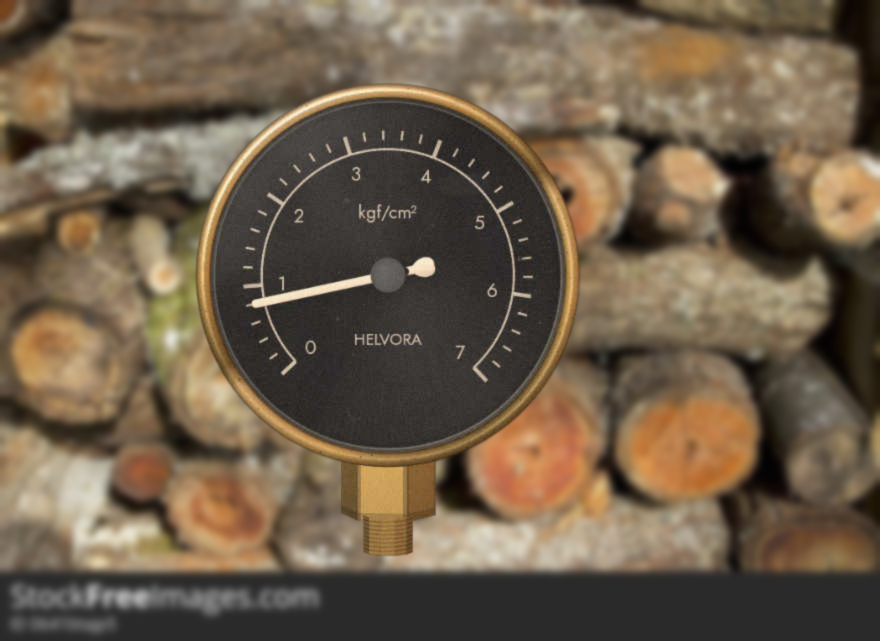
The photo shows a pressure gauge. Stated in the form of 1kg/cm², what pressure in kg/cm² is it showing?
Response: 0.8kg/cm²
